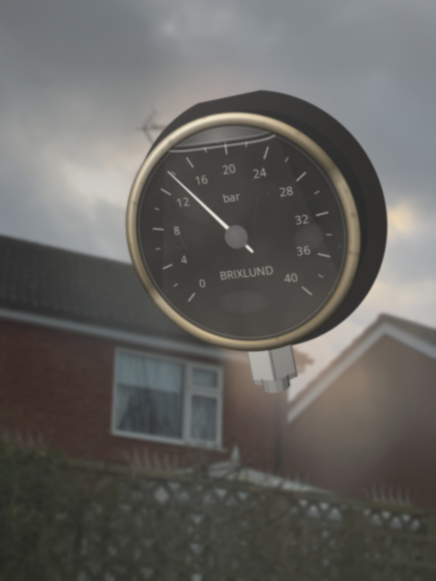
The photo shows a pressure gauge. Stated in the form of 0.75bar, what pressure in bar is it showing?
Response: 14bar
